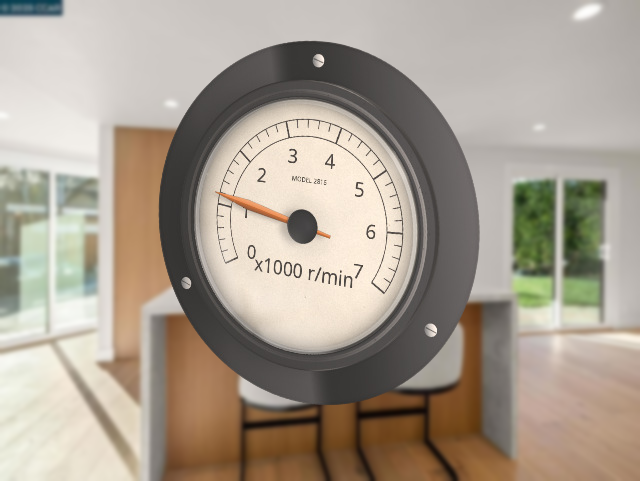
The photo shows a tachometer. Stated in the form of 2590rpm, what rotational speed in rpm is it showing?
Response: 1200rpm
